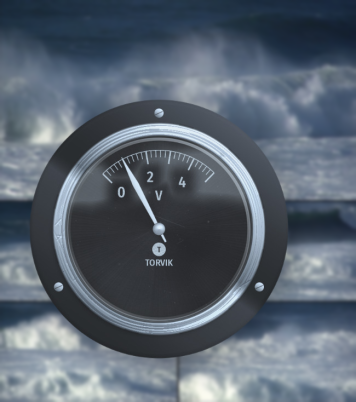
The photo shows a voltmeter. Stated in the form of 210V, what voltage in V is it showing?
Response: 1V
